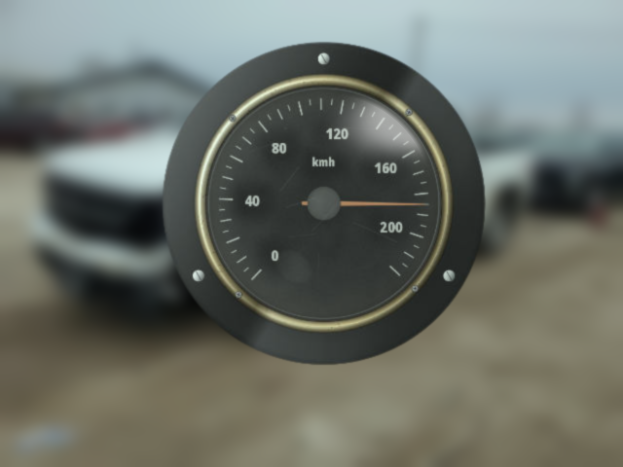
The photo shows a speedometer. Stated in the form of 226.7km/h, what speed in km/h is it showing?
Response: 185km/h
